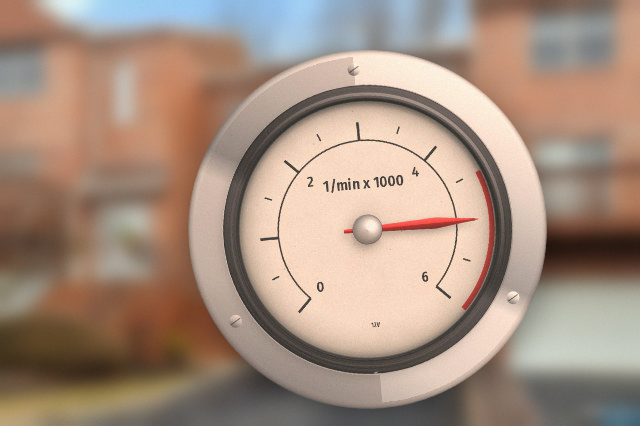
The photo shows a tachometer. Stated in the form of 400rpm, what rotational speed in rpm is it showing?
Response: 5000rpm
